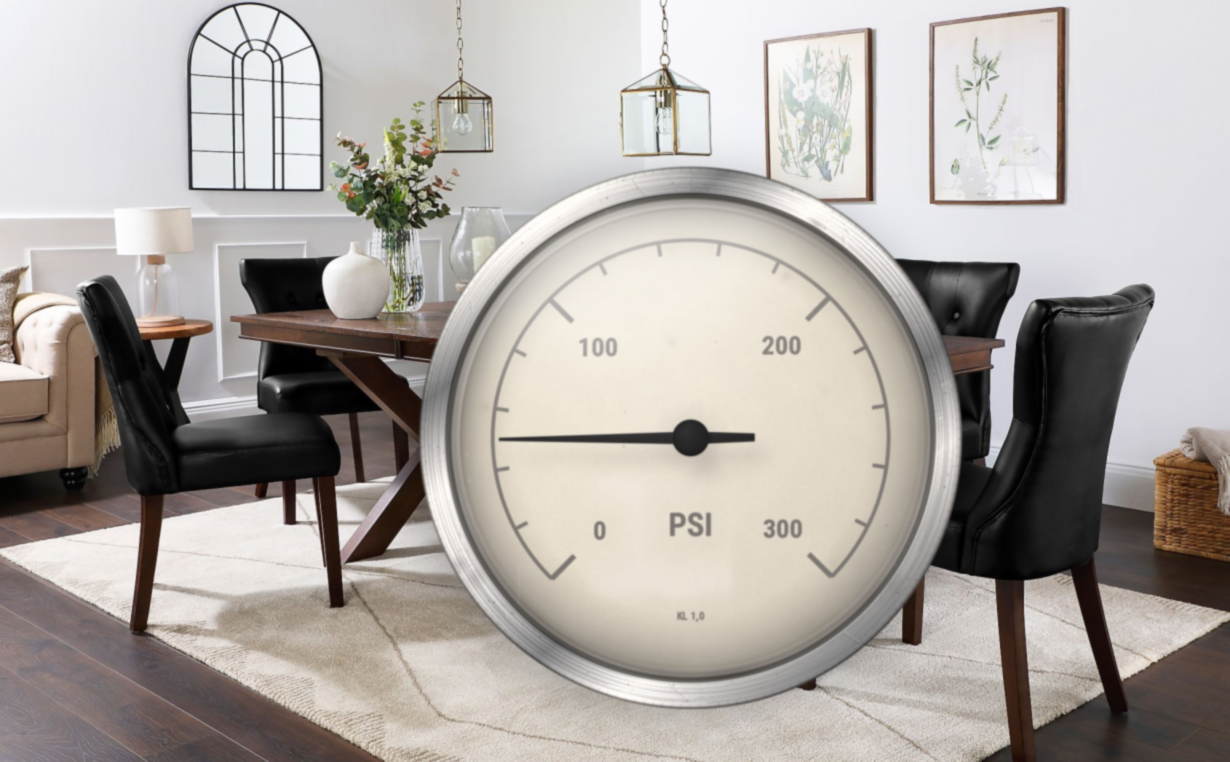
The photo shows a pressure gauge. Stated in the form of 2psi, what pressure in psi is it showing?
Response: 50psi
